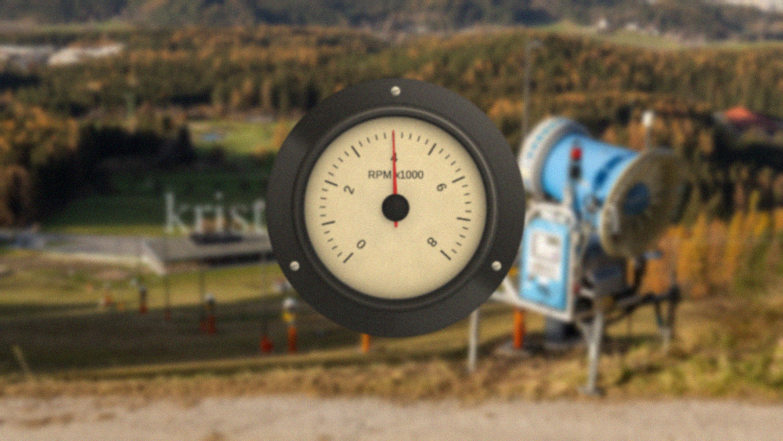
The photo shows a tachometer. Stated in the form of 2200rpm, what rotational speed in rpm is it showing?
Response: 4000rpm
